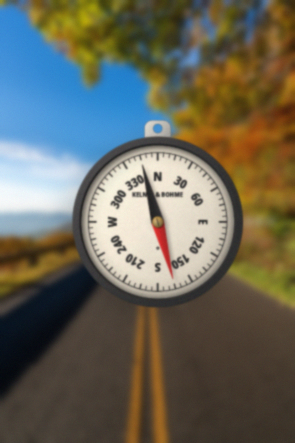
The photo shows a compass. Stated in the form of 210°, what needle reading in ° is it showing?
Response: 165°
